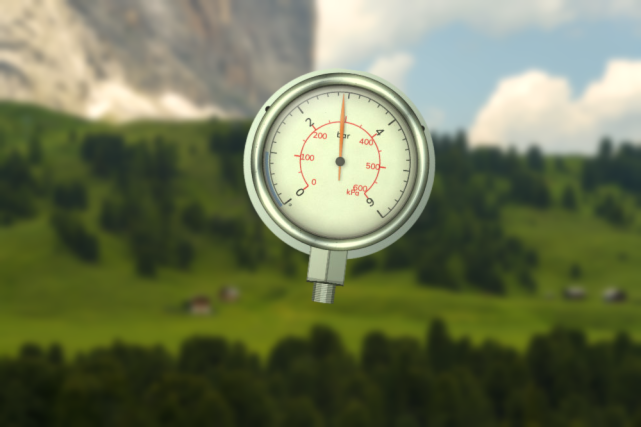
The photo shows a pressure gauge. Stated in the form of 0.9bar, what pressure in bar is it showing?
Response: 2.9bar
